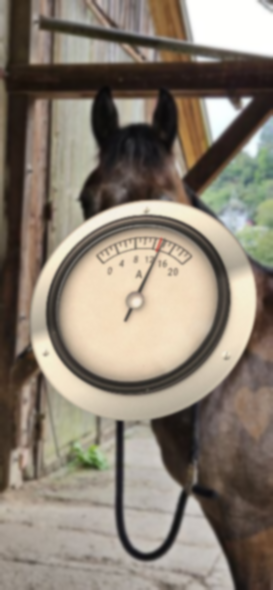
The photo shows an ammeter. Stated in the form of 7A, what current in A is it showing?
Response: 14A
